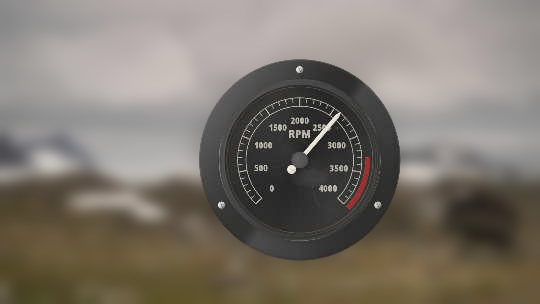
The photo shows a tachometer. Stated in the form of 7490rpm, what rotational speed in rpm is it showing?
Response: 2600rpm
